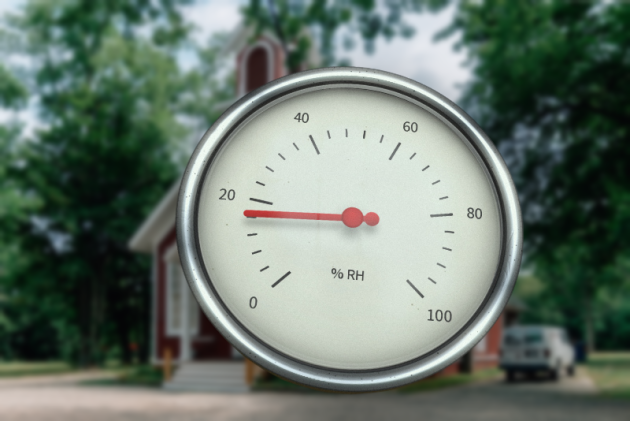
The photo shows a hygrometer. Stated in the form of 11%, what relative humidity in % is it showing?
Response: 16%
